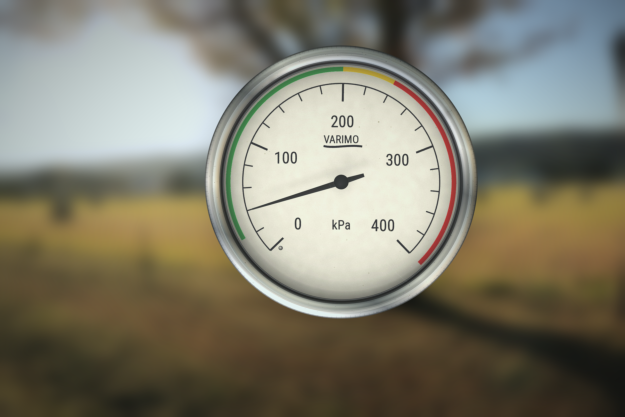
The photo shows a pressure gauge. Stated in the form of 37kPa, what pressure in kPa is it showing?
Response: 40kPa
